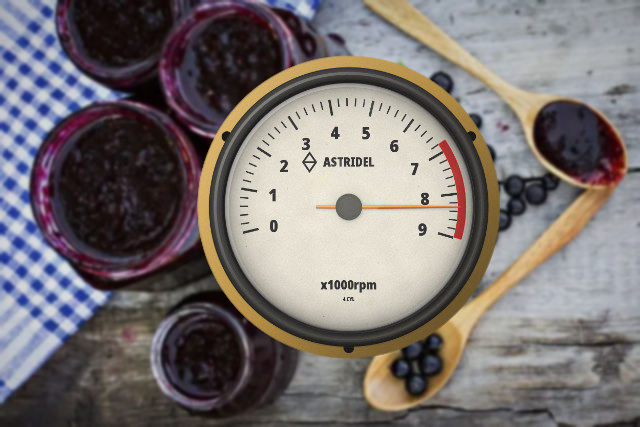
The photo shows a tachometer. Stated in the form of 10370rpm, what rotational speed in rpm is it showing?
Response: 8300rpm
